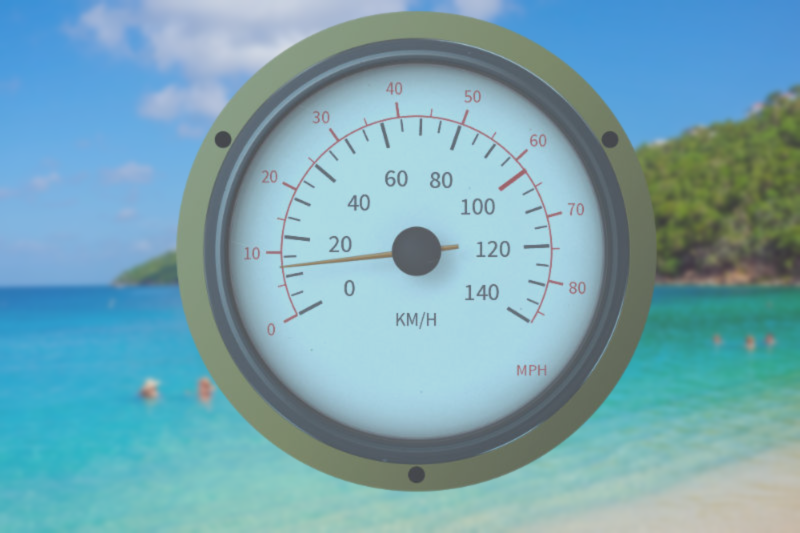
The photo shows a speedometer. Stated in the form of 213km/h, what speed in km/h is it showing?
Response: 12.5km/h
